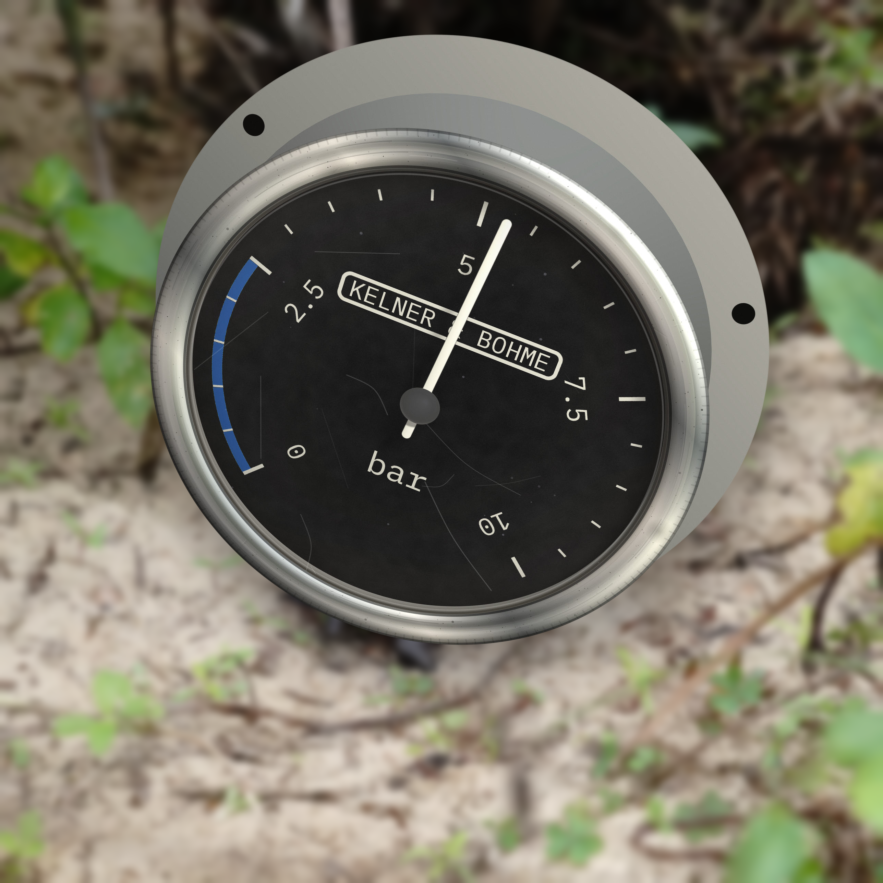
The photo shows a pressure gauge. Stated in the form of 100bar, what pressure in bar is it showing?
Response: 5.25bar
